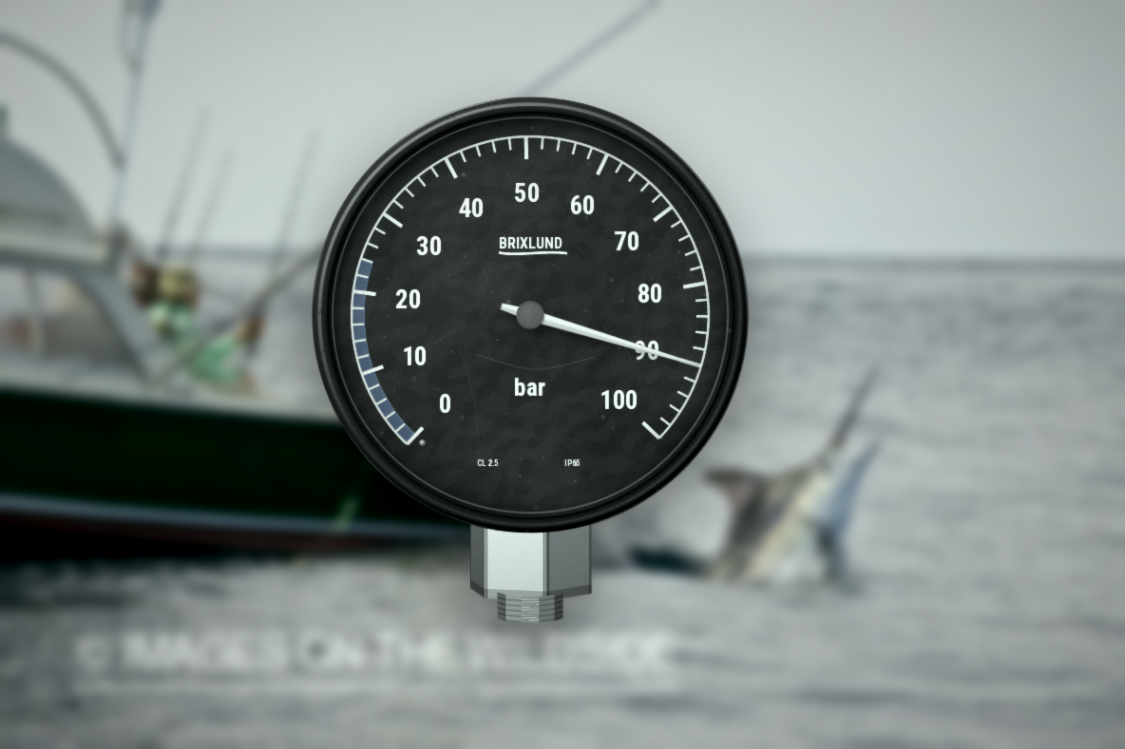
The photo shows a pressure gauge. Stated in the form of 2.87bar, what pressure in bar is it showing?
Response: 90bar
